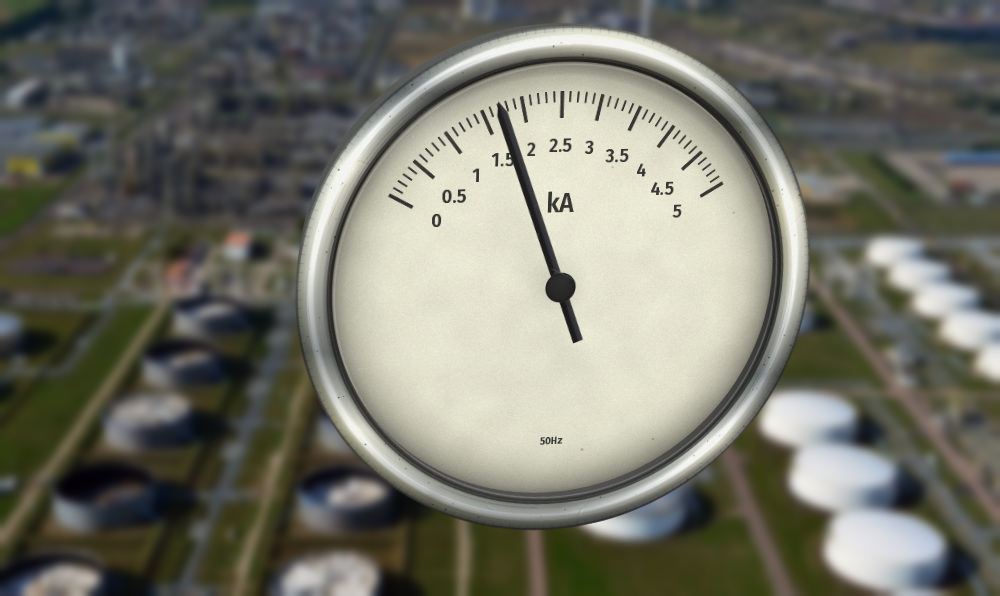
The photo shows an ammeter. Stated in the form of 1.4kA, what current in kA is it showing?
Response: 1.7kA
